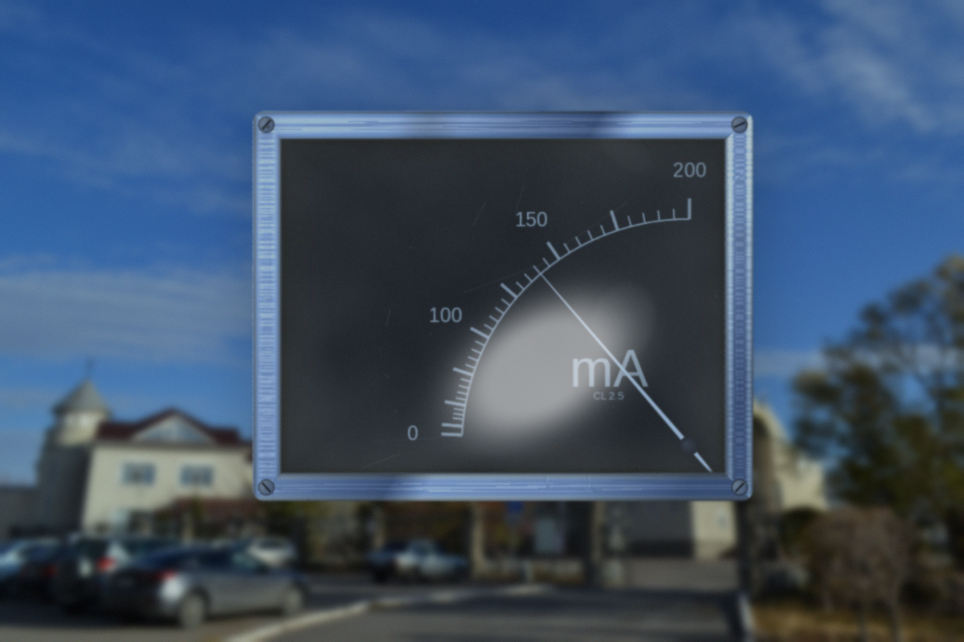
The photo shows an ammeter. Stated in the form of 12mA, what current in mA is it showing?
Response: 140mA
